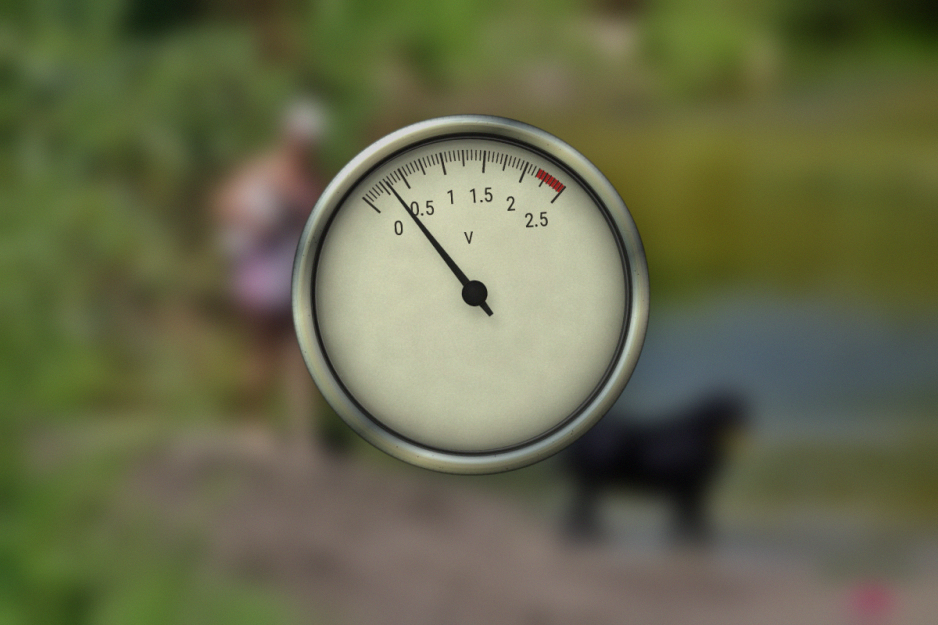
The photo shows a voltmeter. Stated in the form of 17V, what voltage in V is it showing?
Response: 0.3V
